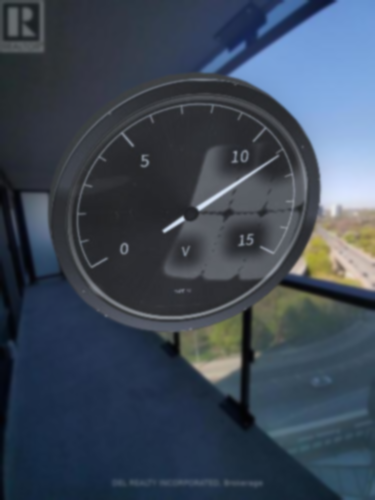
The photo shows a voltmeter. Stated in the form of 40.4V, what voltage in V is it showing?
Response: 11V
